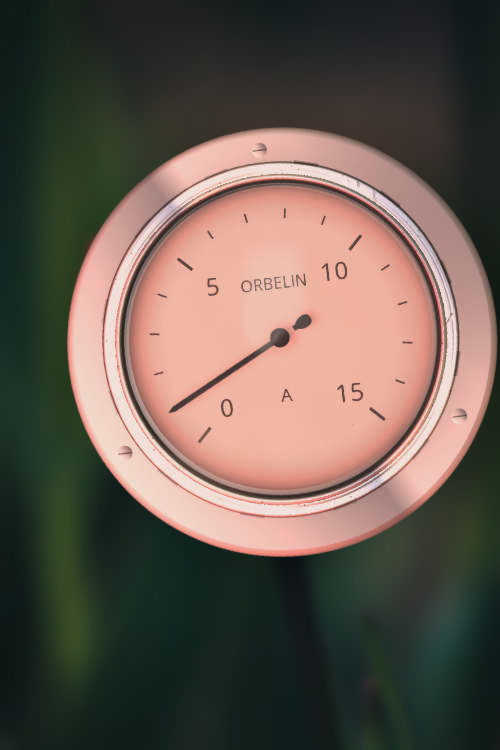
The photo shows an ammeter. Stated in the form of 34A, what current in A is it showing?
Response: 1A
